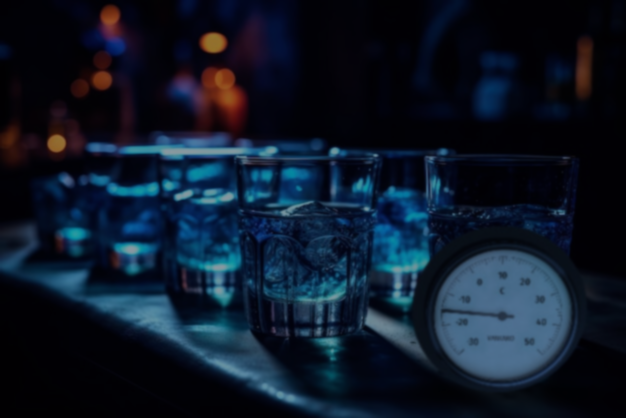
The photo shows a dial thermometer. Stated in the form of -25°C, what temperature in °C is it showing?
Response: -15°C
